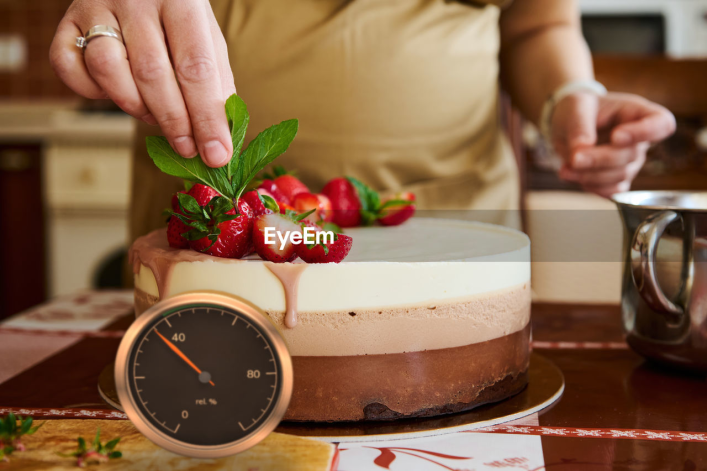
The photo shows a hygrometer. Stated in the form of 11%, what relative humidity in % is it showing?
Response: 36%
